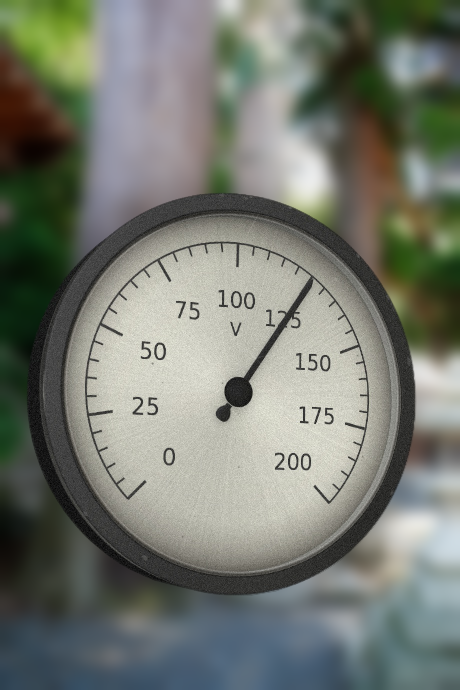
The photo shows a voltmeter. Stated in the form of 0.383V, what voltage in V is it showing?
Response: 125V
